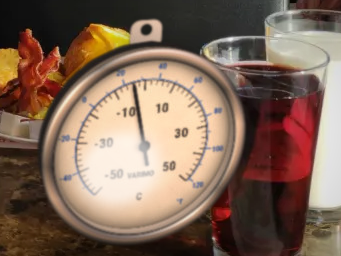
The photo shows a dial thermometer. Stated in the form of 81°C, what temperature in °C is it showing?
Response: -4°C
